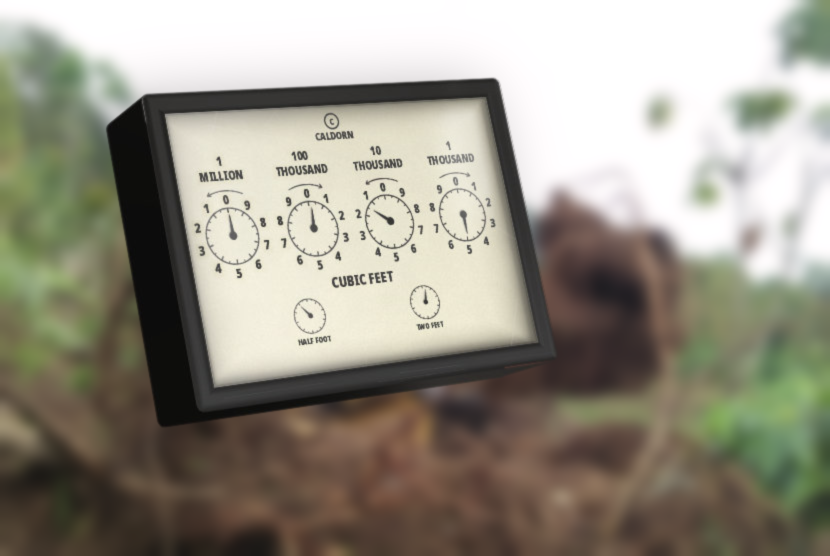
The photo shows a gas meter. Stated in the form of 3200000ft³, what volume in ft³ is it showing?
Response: 1500ft³
